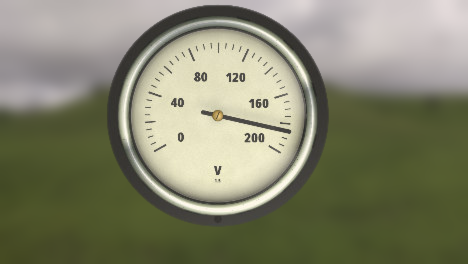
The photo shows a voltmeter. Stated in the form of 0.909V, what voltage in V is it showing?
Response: 185V
